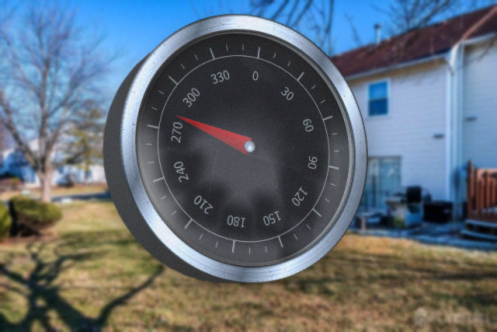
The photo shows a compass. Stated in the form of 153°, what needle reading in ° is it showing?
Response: 280°
